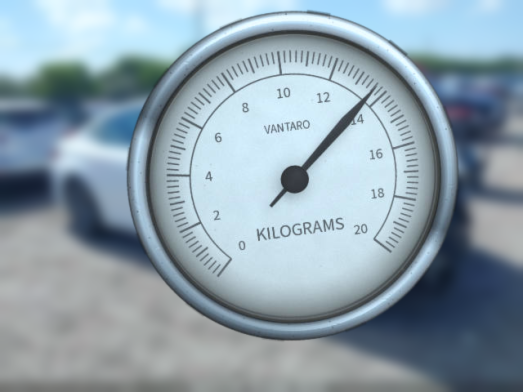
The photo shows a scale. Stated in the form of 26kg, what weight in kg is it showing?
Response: 13.6kg
